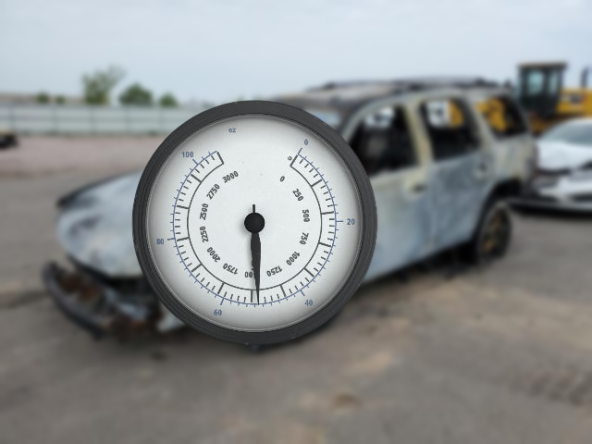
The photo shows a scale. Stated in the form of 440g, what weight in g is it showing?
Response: 1450g
